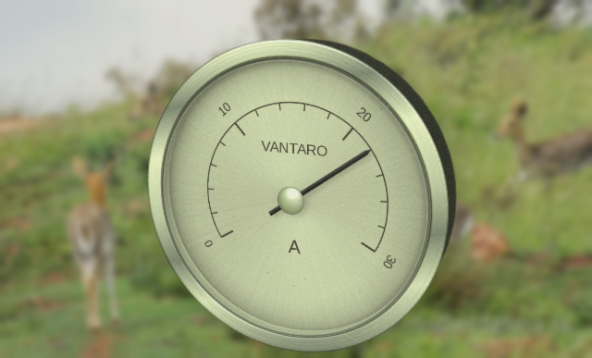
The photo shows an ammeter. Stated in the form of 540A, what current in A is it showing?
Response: 22A
